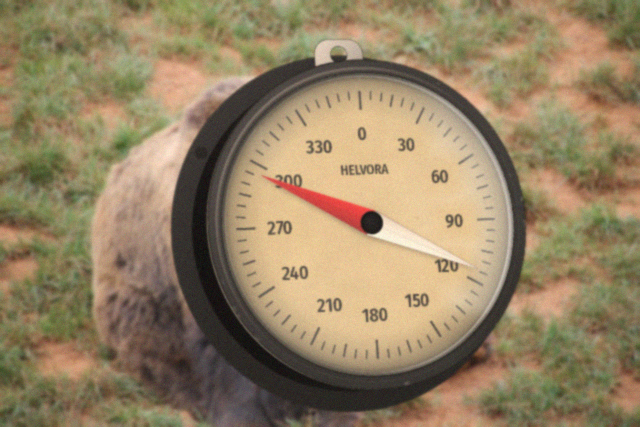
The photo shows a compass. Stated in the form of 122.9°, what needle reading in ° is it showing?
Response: 295°
